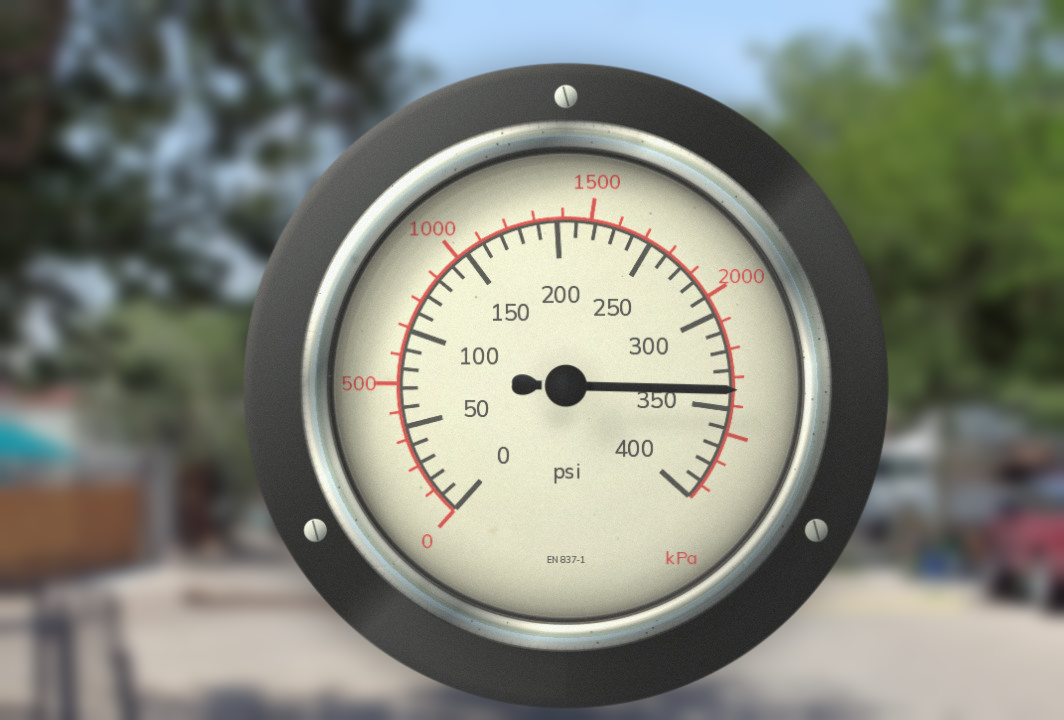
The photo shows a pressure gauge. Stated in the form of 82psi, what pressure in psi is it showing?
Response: 340psi
